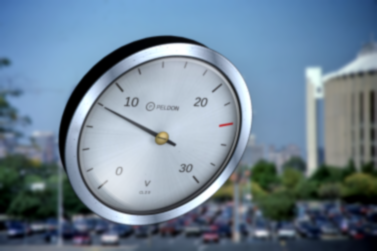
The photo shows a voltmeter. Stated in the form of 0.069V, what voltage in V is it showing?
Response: 8V
